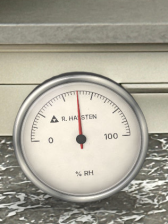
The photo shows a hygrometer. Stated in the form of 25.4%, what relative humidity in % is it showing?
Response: 50%
